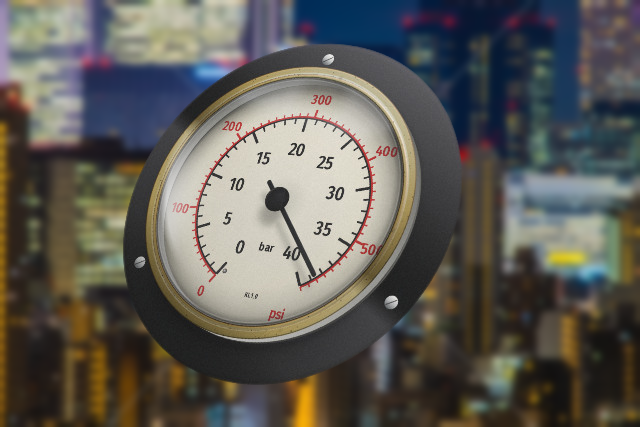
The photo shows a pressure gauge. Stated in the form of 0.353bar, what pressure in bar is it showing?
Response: 38.5bar
